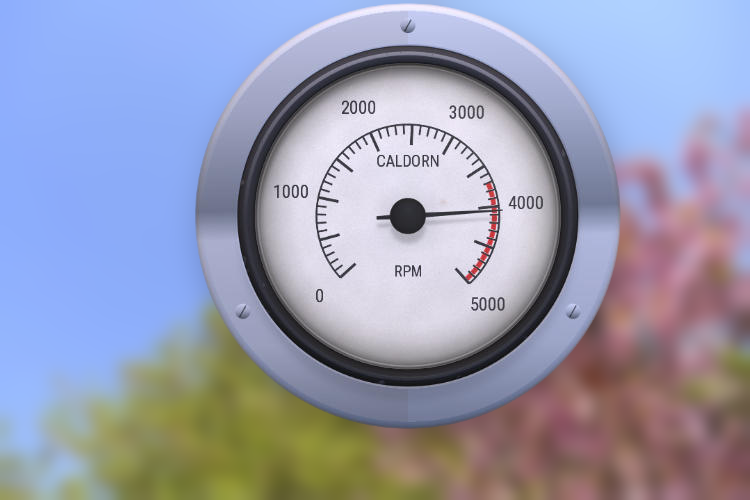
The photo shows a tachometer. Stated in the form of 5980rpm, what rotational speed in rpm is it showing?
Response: 4050rpm
